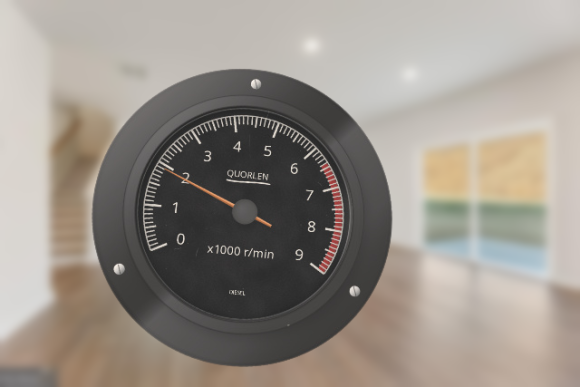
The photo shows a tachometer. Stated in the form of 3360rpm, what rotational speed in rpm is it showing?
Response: 1900rpm
